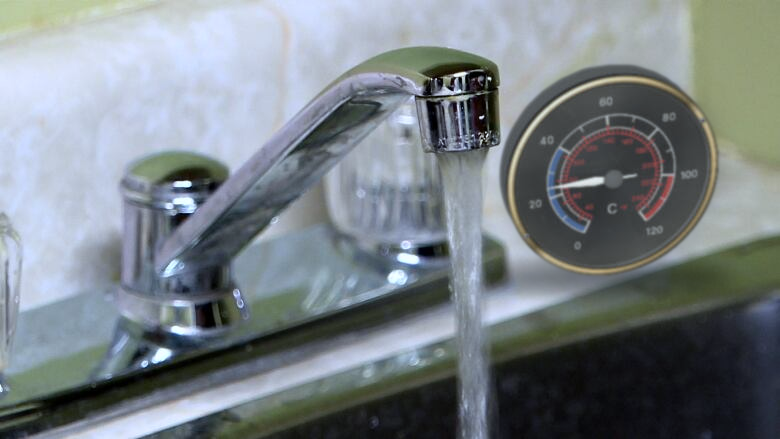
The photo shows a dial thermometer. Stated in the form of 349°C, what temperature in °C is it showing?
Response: 25°C
